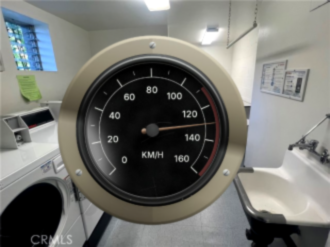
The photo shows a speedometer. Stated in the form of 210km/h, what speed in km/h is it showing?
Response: 130km/h
